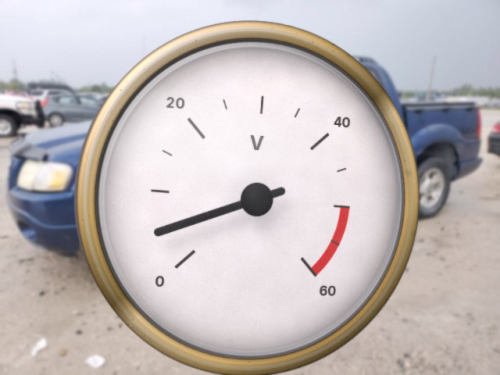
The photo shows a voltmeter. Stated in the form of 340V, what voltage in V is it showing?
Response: 5V
